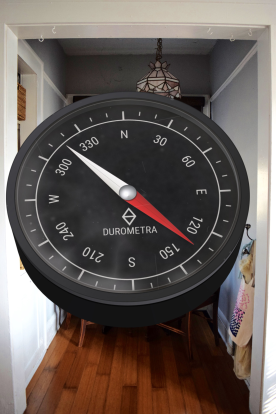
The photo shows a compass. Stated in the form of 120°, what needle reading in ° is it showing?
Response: 135°
